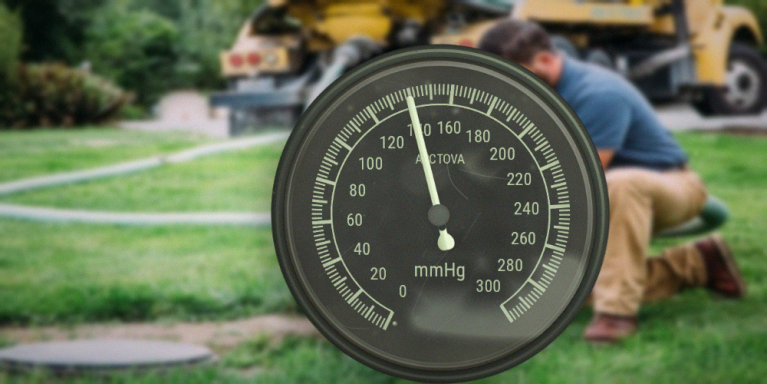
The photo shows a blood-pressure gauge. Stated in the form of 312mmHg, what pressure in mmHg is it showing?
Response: 140mmHg
